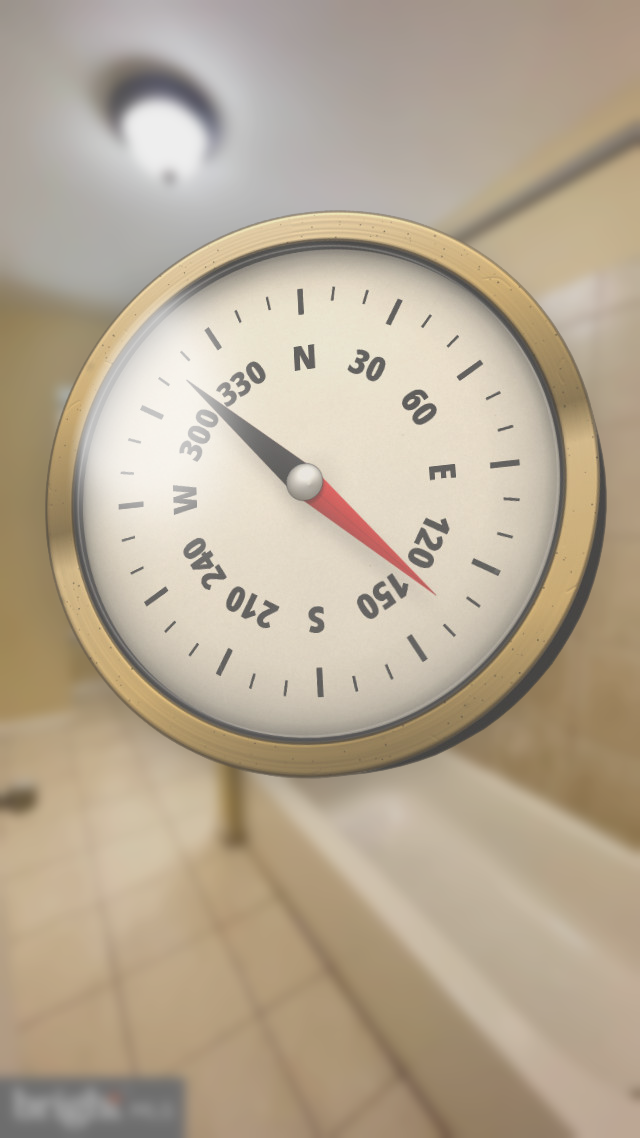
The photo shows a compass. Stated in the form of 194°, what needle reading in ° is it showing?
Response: 135°
